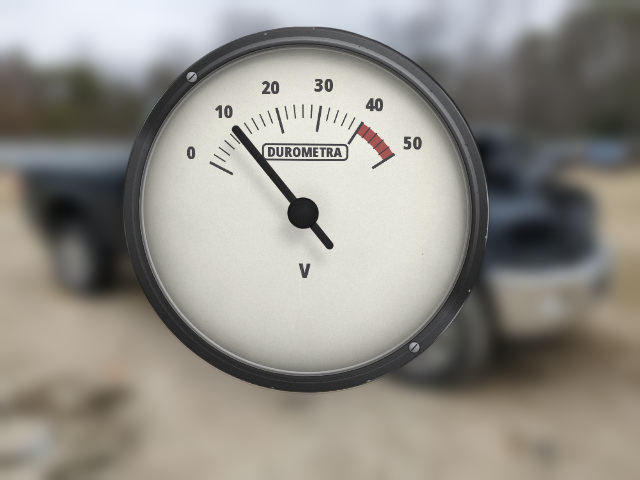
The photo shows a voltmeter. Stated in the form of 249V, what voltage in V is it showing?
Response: 10V
